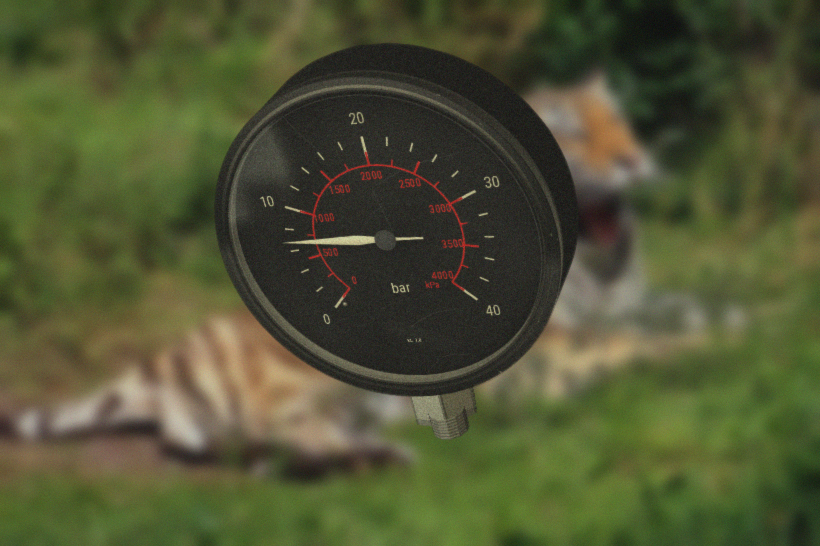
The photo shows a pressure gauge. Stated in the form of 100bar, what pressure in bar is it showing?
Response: 7bar
